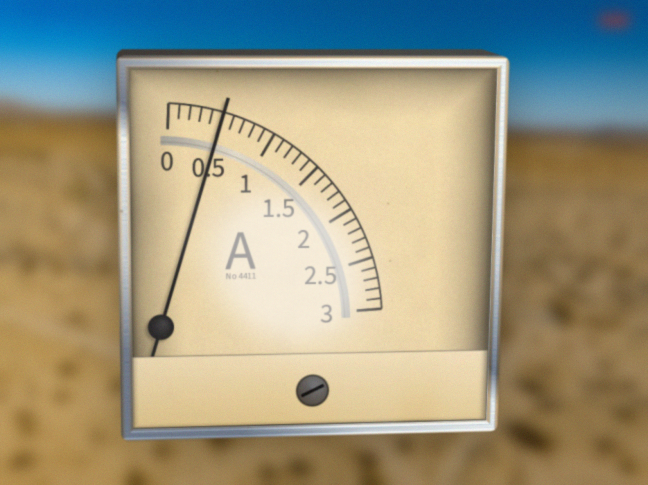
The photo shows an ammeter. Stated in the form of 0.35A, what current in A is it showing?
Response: 0.5A
